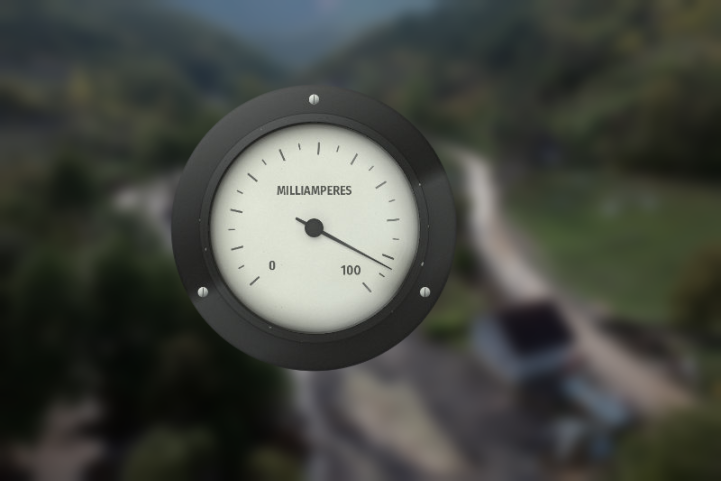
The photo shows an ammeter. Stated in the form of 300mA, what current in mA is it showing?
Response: 92.5mA
